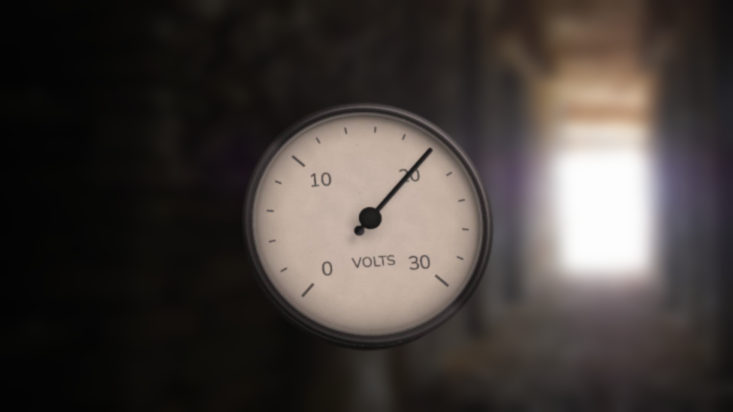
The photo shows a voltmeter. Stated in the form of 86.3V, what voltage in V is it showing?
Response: 20V
